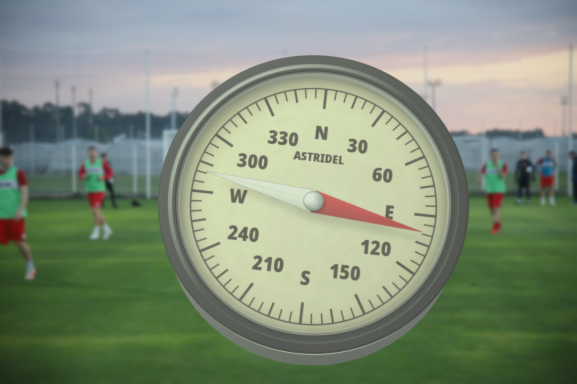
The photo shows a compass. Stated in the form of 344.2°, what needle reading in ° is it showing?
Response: 100°
